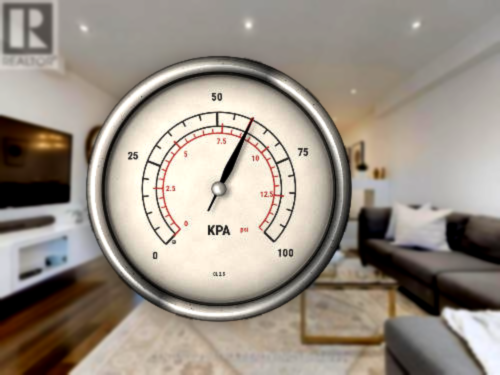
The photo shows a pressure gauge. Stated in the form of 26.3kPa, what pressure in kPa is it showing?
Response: 60kPa
